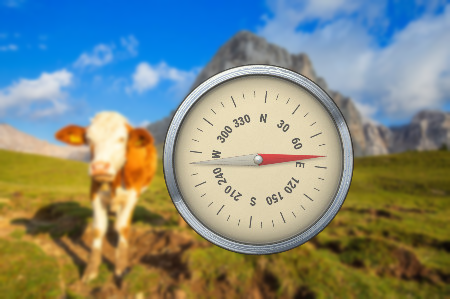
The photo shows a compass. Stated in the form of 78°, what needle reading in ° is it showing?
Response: 80°
